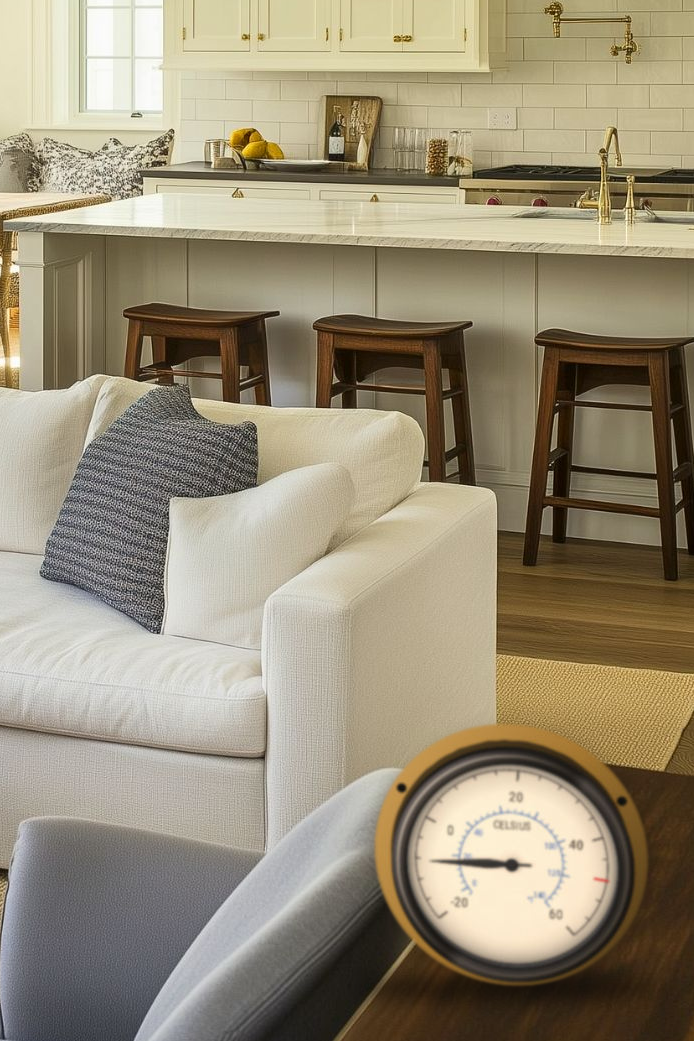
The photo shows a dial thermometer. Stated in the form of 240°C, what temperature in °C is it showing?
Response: -8°C
